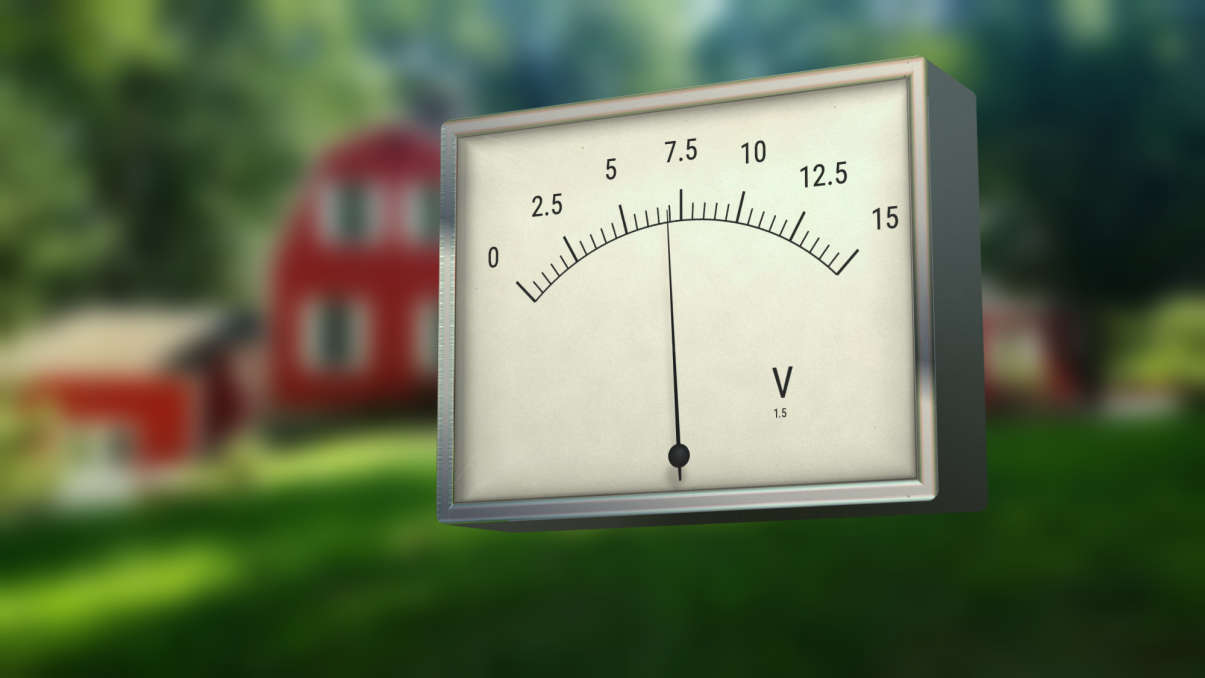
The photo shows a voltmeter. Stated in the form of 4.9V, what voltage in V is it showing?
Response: 7V
